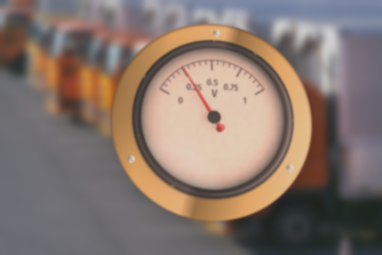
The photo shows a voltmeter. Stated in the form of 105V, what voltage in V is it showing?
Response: 0.25V
